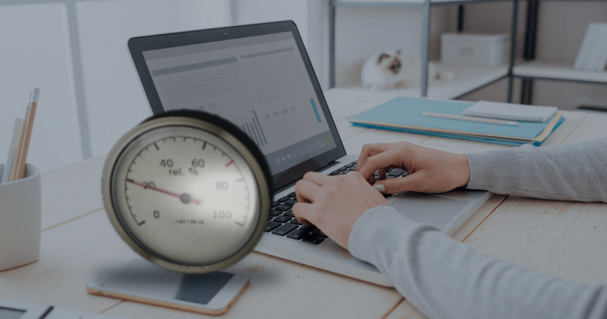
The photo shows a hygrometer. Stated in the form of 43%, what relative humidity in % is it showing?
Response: 20%
